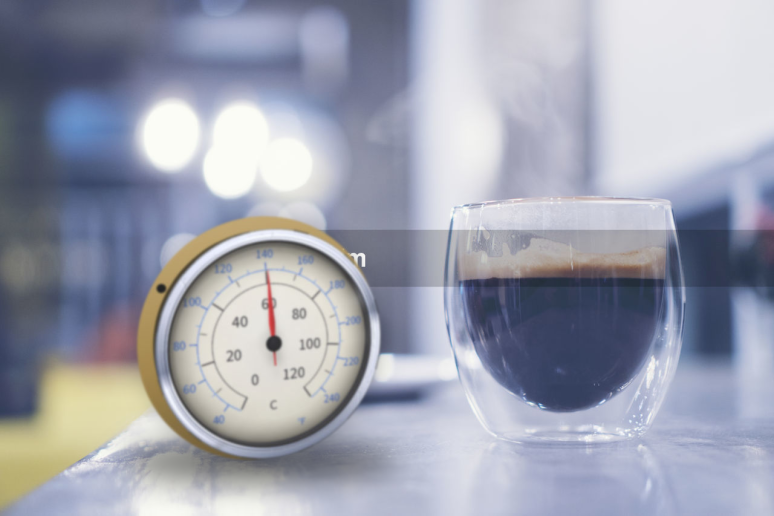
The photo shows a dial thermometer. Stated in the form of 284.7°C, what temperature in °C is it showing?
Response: 60°C
